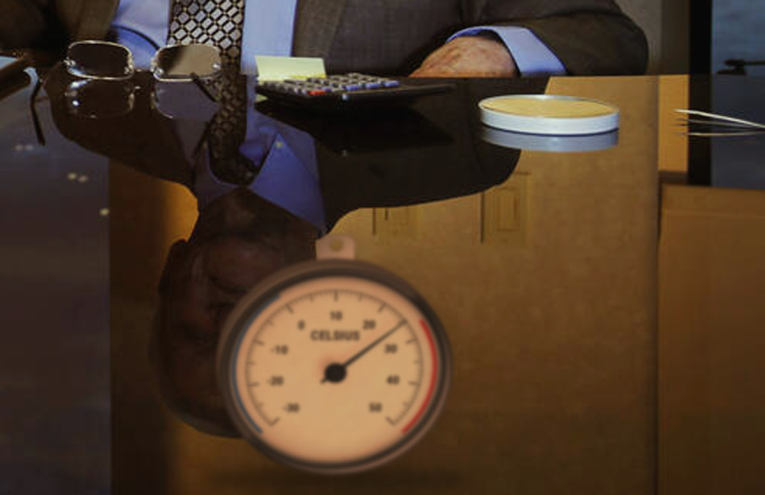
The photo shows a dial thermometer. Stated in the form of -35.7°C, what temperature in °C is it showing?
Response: 25°C
